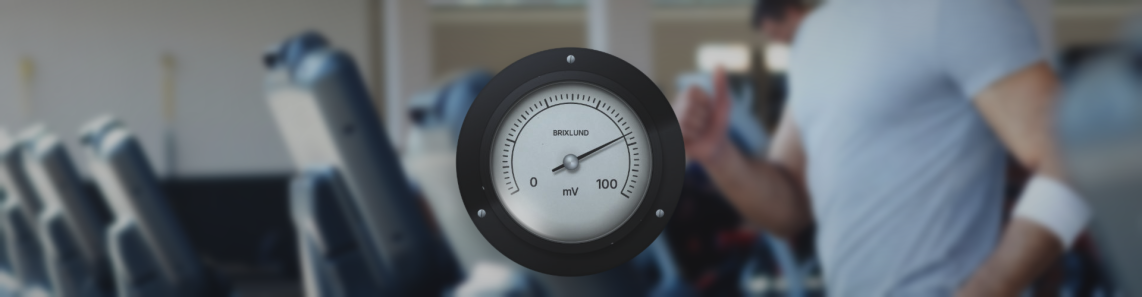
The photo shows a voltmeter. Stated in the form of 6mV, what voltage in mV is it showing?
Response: 76mV
